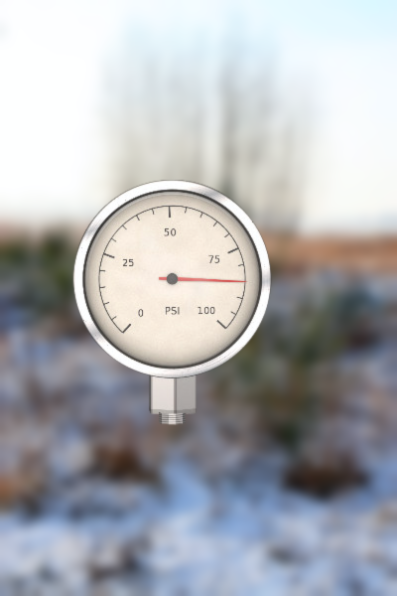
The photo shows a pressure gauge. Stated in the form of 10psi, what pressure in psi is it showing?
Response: 85psi
